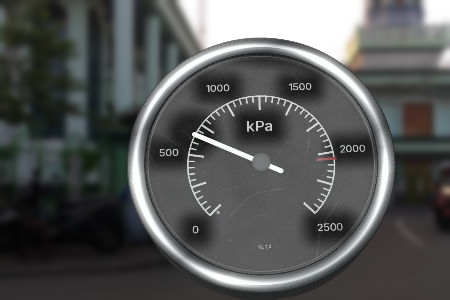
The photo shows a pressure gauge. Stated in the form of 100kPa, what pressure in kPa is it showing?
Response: 650kPa
